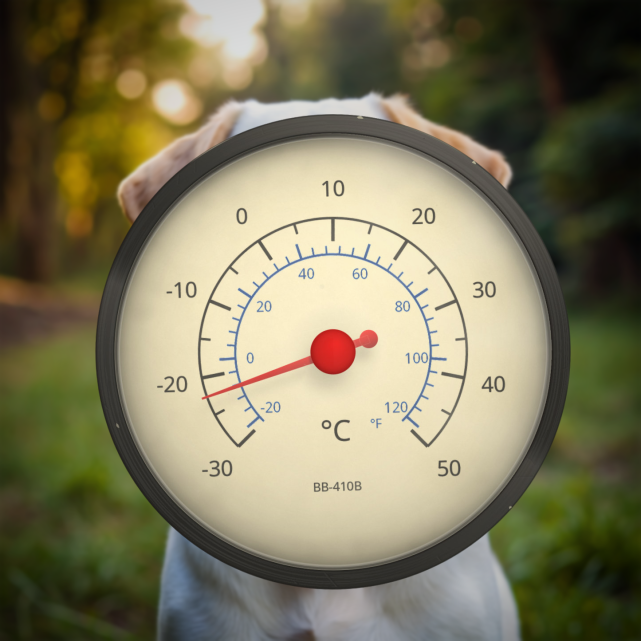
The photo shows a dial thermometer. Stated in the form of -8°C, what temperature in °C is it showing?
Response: -22.5°C
